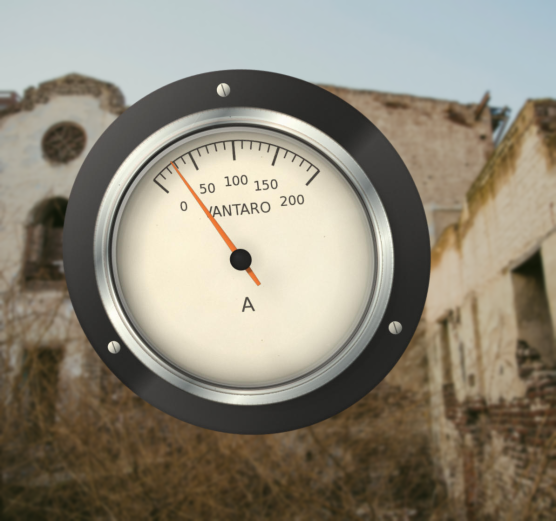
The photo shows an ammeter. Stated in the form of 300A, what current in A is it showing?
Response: 30A
